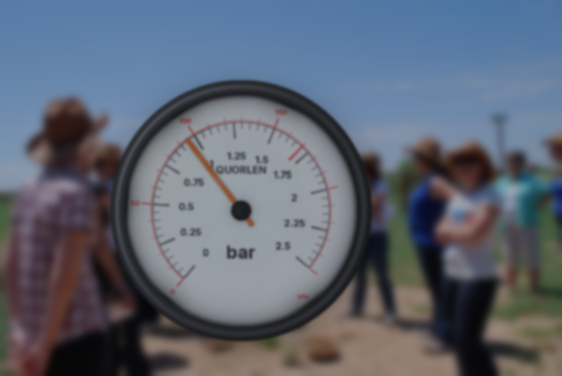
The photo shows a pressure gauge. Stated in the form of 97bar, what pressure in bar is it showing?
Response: 0.95bar
